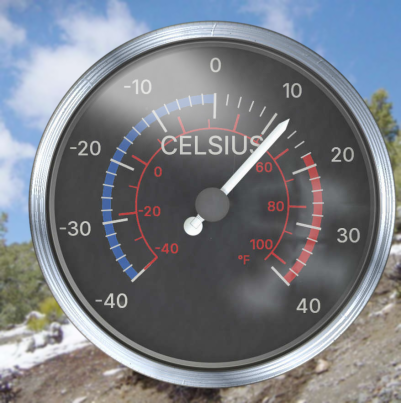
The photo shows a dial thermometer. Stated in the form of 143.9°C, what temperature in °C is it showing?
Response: 12°C
